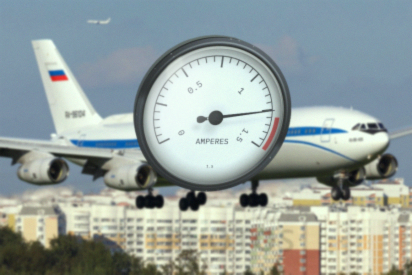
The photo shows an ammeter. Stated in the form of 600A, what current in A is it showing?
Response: 1.25A
